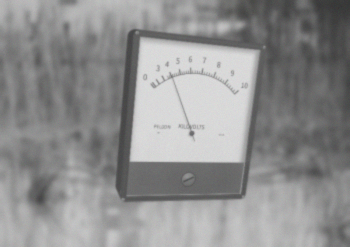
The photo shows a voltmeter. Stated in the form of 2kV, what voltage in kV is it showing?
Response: 4kV
